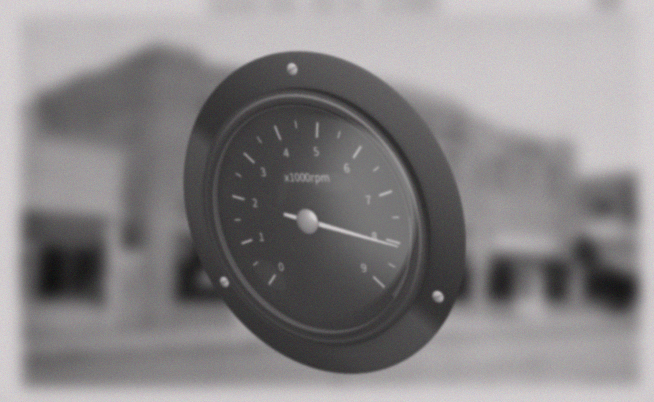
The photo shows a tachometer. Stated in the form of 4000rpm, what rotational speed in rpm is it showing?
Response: 8000rpm
